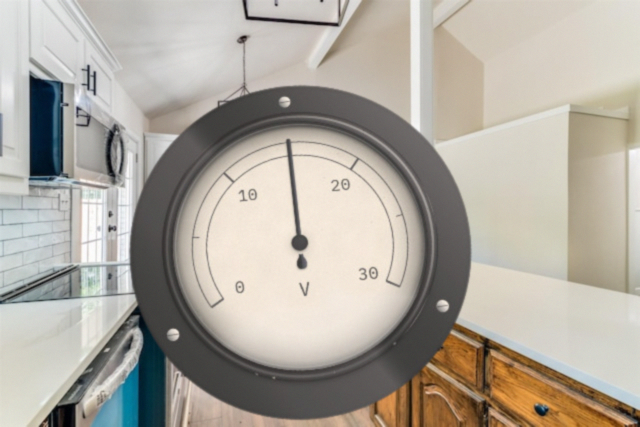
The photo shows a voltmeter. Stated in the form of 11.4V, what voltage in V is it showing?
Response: 15V
